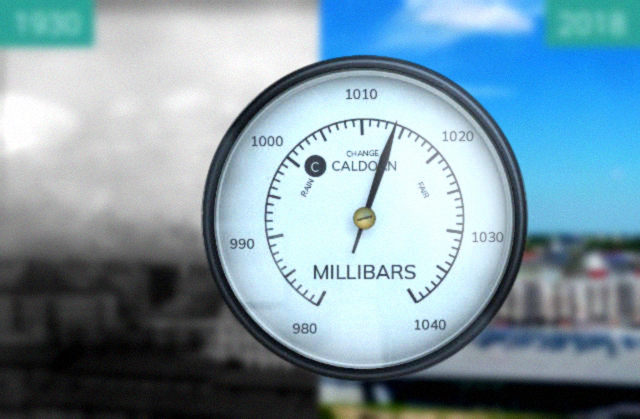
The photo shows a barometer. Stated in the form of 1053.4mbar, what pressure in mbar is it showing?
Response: 1014mbar
